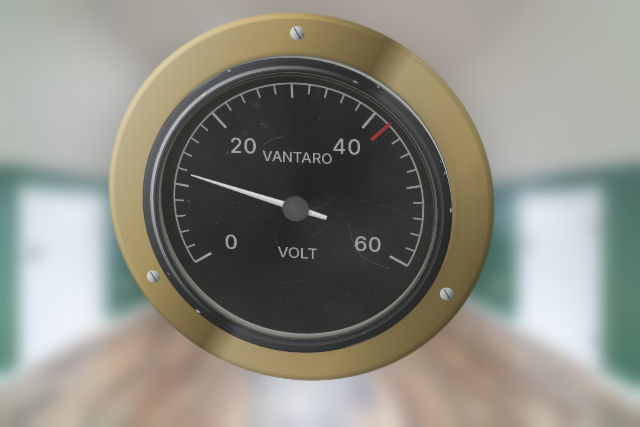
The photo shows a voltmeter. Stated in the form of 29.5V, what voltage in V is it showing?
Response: 12V
